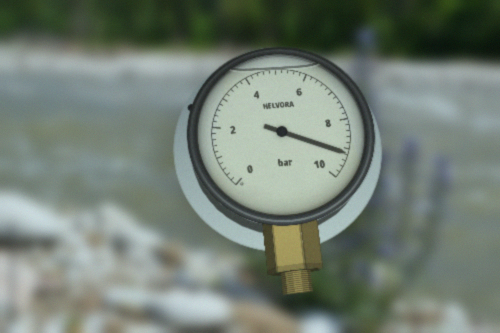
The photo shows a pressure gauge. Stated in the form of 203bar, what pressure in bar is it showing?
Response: 9.2bar
